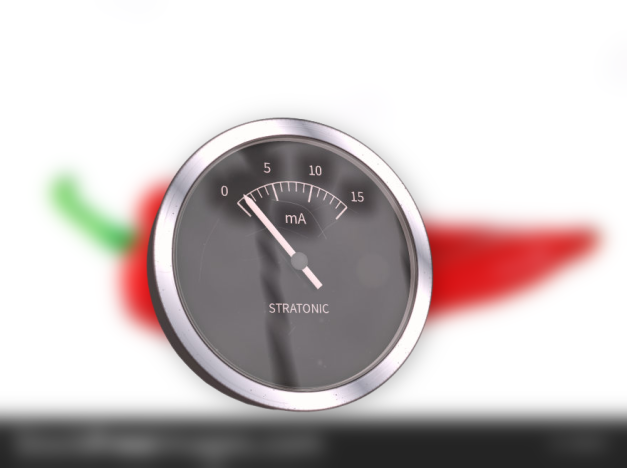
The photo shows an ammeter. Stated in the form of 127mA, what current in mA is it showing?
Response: 1mA
